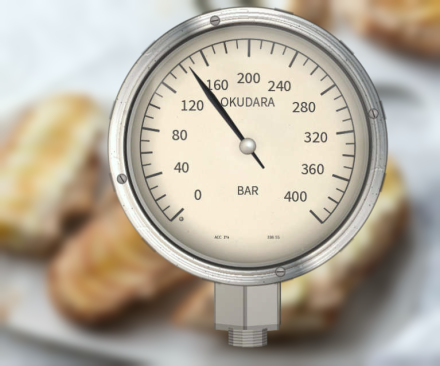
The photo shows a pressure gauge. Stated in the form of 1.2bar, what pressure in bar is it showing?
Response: 145bar
